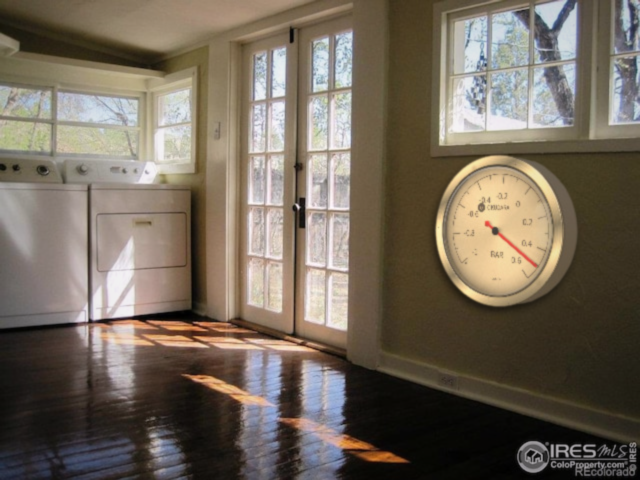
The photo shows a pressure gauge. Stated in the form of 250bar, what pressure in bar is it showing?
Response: 0.5bar
